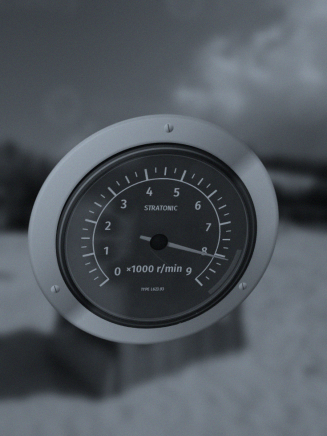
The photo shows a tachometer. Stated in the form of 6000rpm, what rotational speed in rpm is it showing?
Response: 8000rpm
